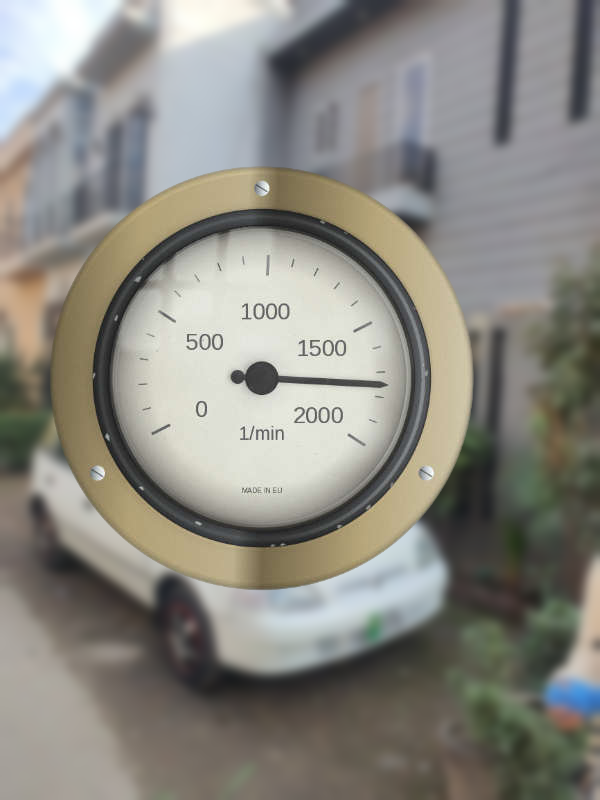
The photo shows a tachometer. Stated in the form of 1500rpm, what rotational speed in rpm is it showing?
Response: 1750rpm
